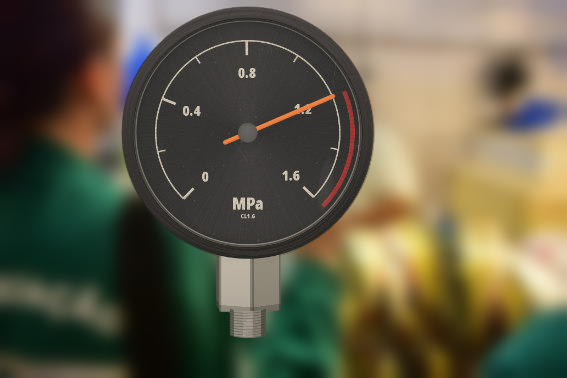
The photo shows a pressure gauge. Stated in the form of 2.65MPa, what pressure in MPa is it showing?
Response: 1.2MPa
